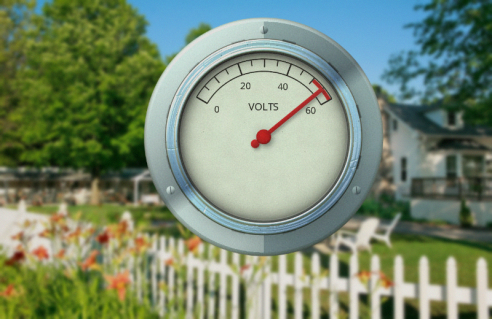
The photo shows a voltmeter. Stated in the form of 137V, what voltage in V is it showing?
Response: 55V
